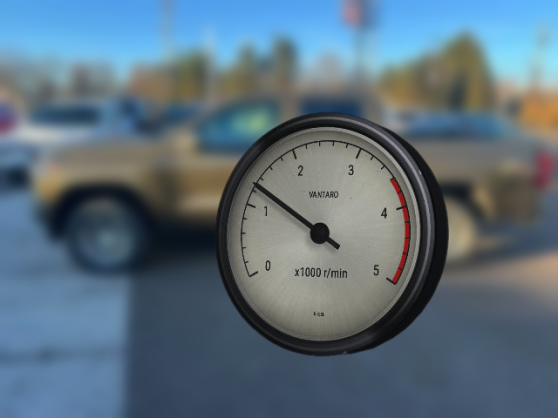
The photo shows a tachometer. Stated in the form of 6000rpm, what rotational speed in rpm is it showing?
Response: 1300rpm
